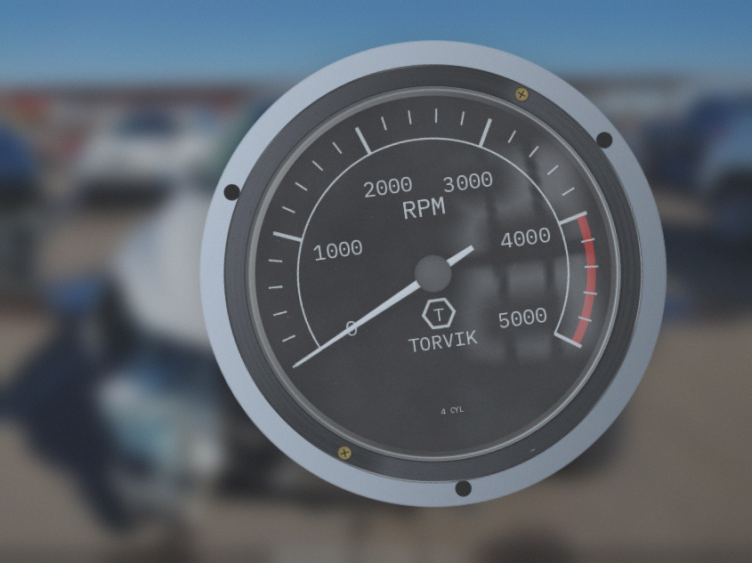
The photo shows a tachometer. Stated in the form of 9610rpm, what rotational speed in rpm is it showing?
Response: 0rpm
